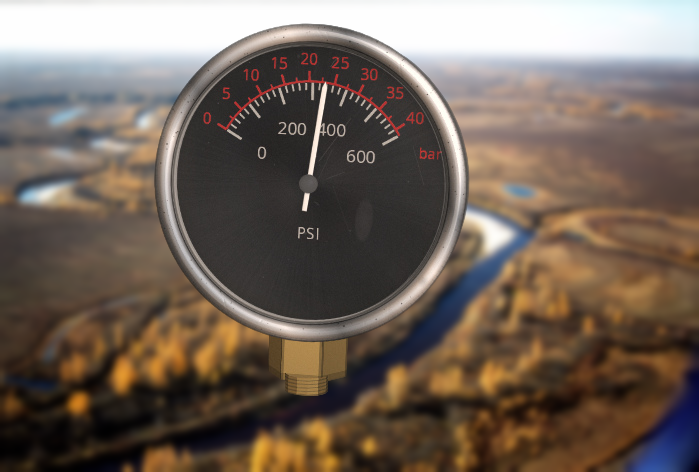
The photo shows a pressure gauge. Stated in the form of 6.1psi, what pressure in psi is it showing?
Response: 340psi
